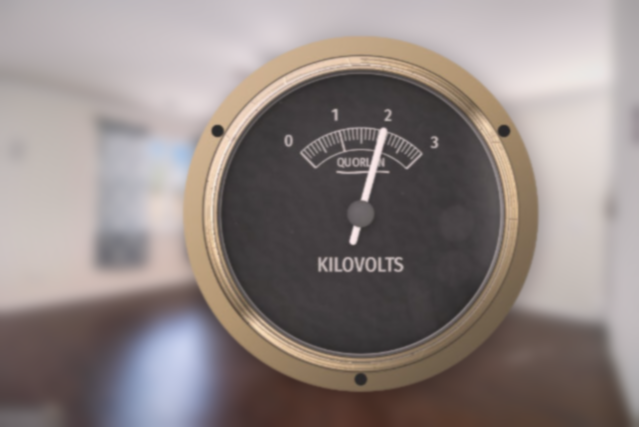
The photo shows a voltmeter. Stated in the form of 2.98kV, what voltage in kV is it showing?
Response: 2kV
